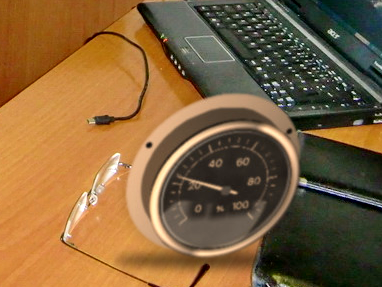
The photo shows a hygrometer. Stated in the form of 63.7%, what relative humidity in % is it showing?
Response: 24%
